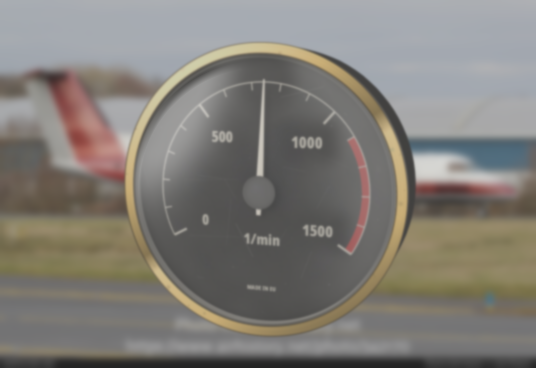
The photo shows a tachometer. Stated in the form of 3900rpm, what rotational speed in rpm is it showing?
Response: 750rpm
